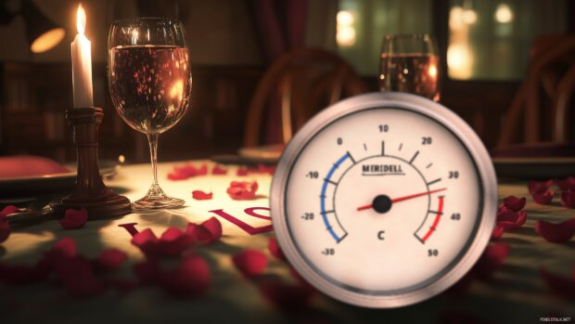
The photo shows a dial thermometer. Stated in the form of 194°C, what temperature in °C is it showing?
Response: 32.5°C
